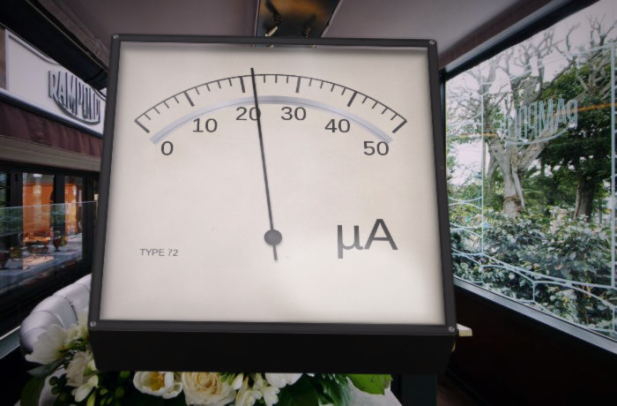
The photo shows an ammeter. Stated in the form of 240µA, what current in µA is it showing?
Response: 22µA
